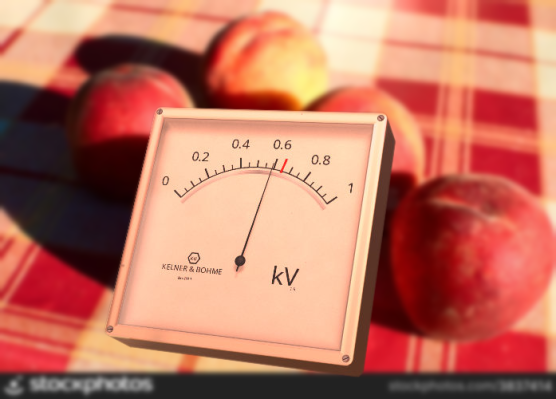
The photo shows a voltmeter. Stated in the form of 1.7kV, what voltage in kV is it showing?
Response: 0.6kV
